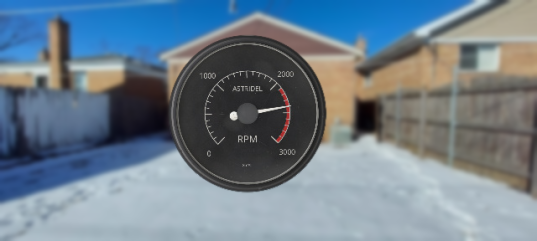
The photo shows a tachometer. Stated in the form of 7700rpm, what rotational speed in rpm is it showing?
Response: 2400rpm
